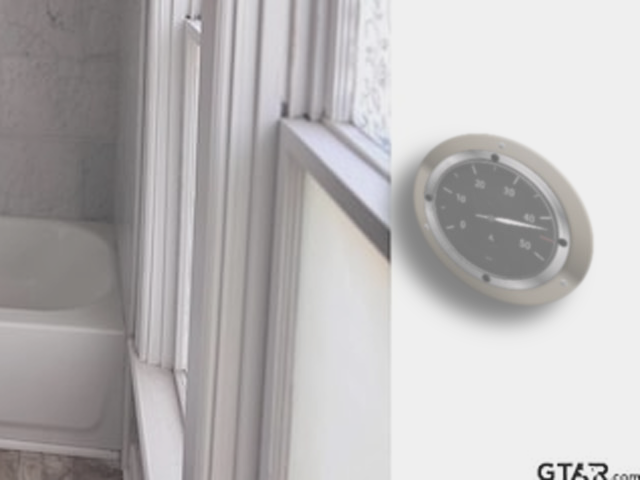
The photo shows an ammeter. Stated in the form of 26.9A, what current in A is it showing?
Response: 42.5A
